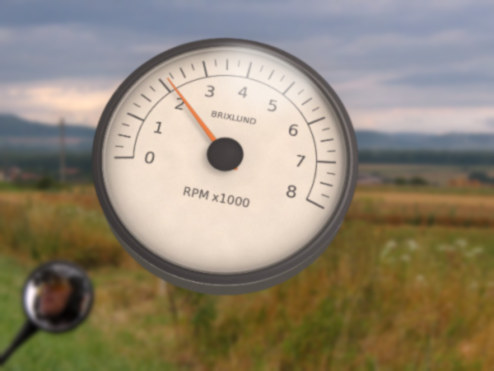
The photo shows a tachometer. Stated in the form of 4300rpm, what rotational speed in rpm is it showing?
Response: 2125rpm
